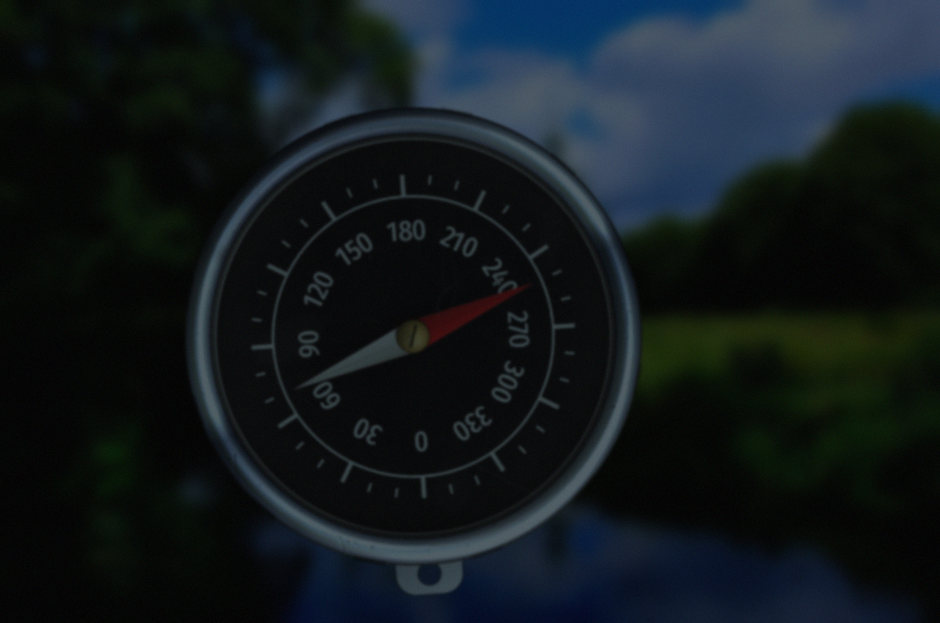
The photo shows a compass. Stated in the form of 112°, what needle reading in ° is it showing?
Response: 250°
